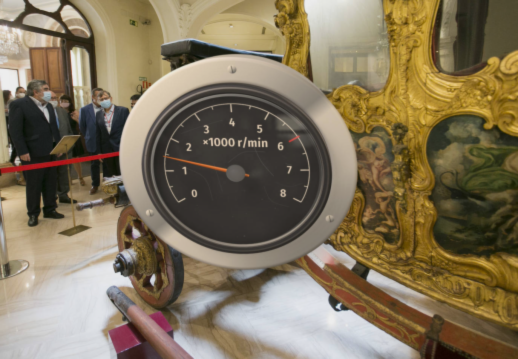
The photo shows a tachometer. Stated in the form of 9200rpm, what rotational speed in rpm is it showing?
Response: 1500rpm
